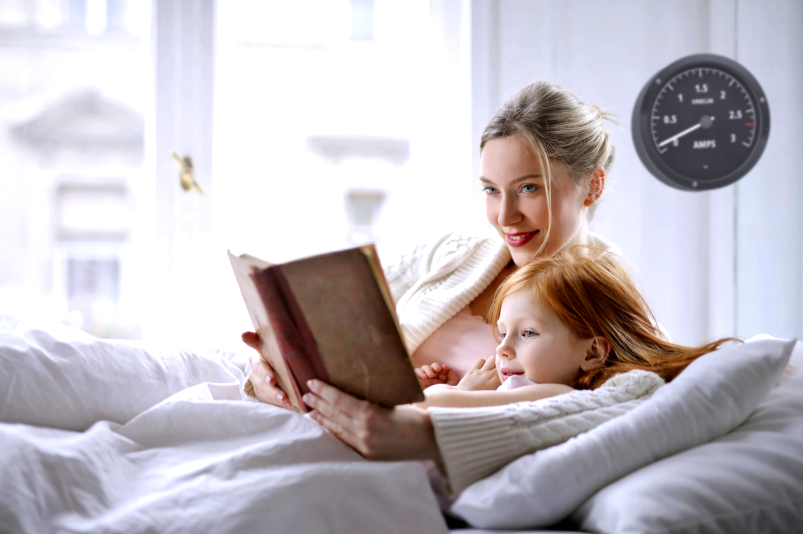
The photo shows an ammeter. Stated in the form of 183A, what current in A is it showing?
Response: 0.1A
